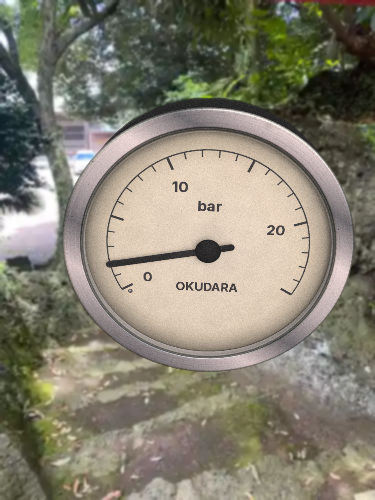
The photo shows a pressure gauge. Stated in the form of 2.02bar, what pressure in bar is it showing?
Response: 2bar
